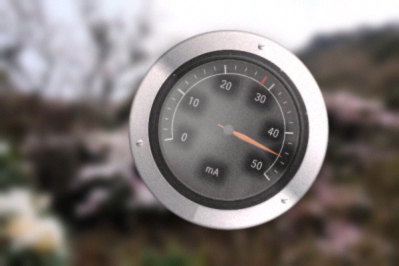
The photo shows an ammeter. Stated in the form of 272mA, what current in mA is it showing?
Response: 45mA
